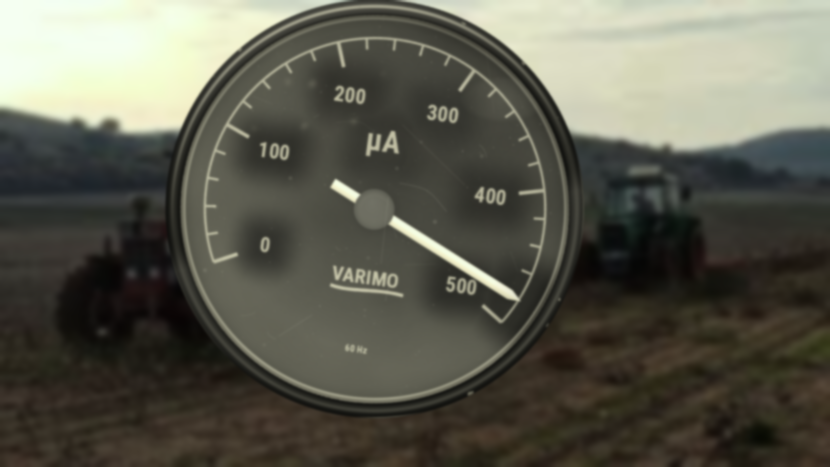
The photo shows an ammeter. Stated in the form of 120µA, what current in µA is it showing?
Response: 480µA
